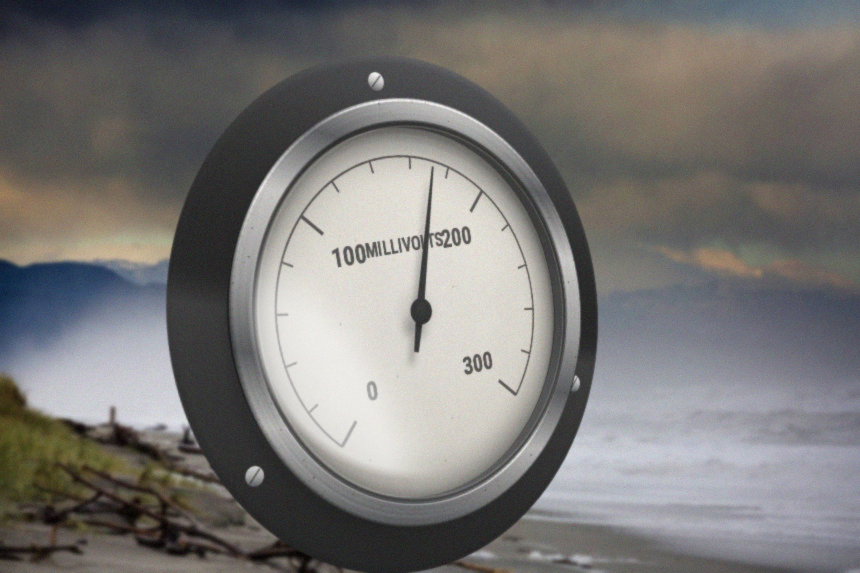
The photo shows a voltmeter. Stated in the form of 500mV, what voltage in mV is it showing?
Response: 170mV
